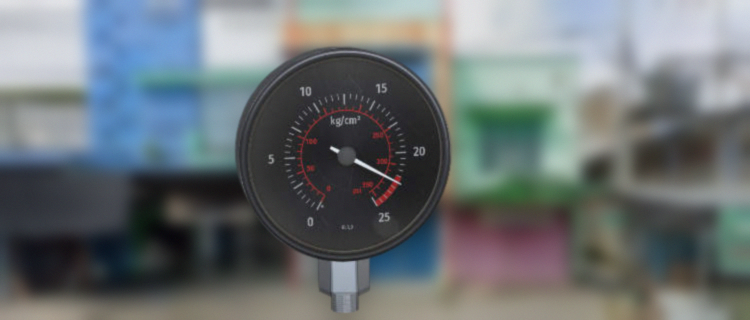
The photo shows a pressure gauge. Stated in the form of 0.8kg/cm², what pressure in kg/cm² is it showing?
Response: 22.5kg/cm²
